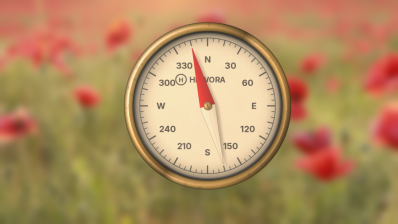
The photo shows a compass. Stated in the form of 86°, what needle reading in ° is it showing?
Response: 345°
